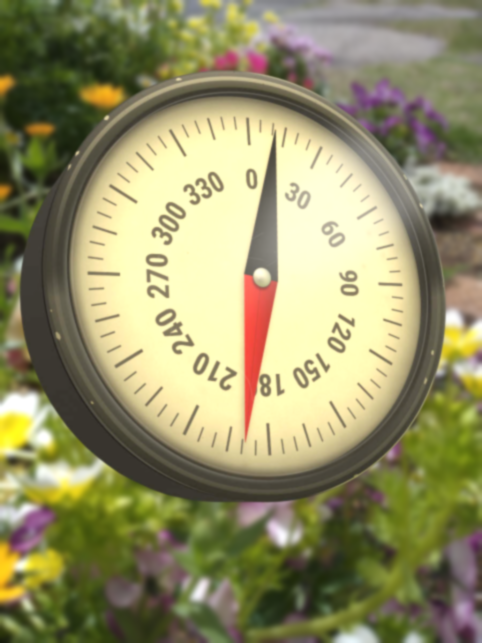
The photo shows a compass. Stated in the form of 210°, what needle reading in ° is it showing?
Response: 190°
